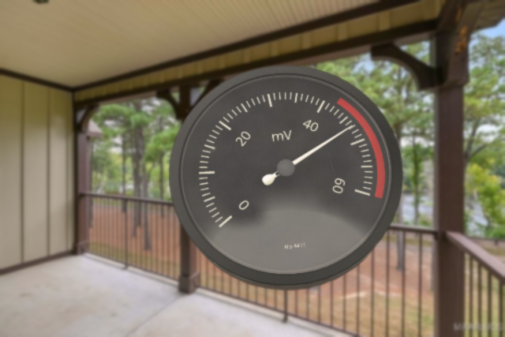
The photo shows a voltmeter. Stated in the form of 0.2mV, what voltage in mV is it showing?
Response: 47mV
